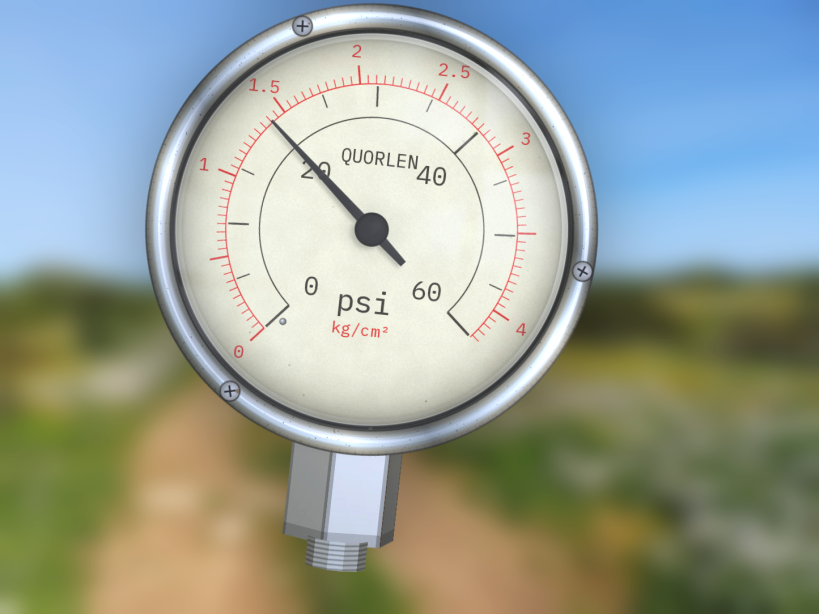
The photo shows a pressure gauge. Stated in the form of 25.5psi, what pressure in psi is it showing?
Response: 20psi
